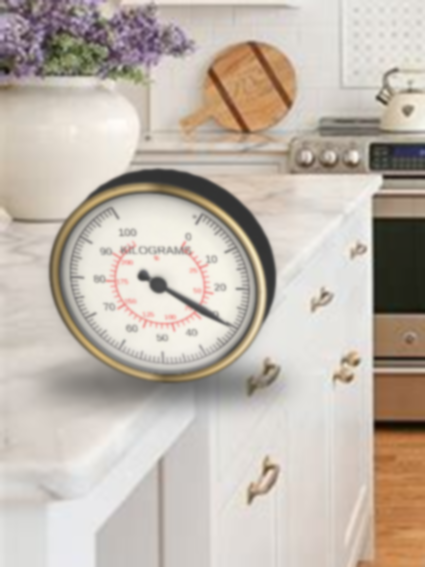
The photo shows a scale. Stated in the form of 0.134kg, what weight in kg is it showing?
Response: 30kg
